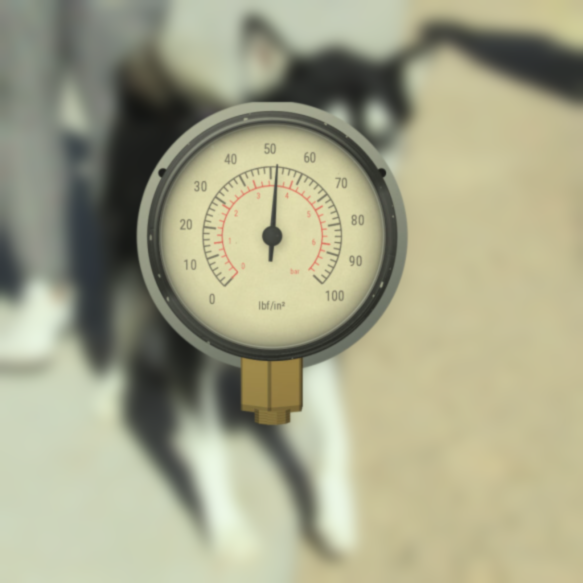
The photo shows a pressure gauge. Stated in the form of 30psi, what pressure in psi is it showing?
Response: 52psi
